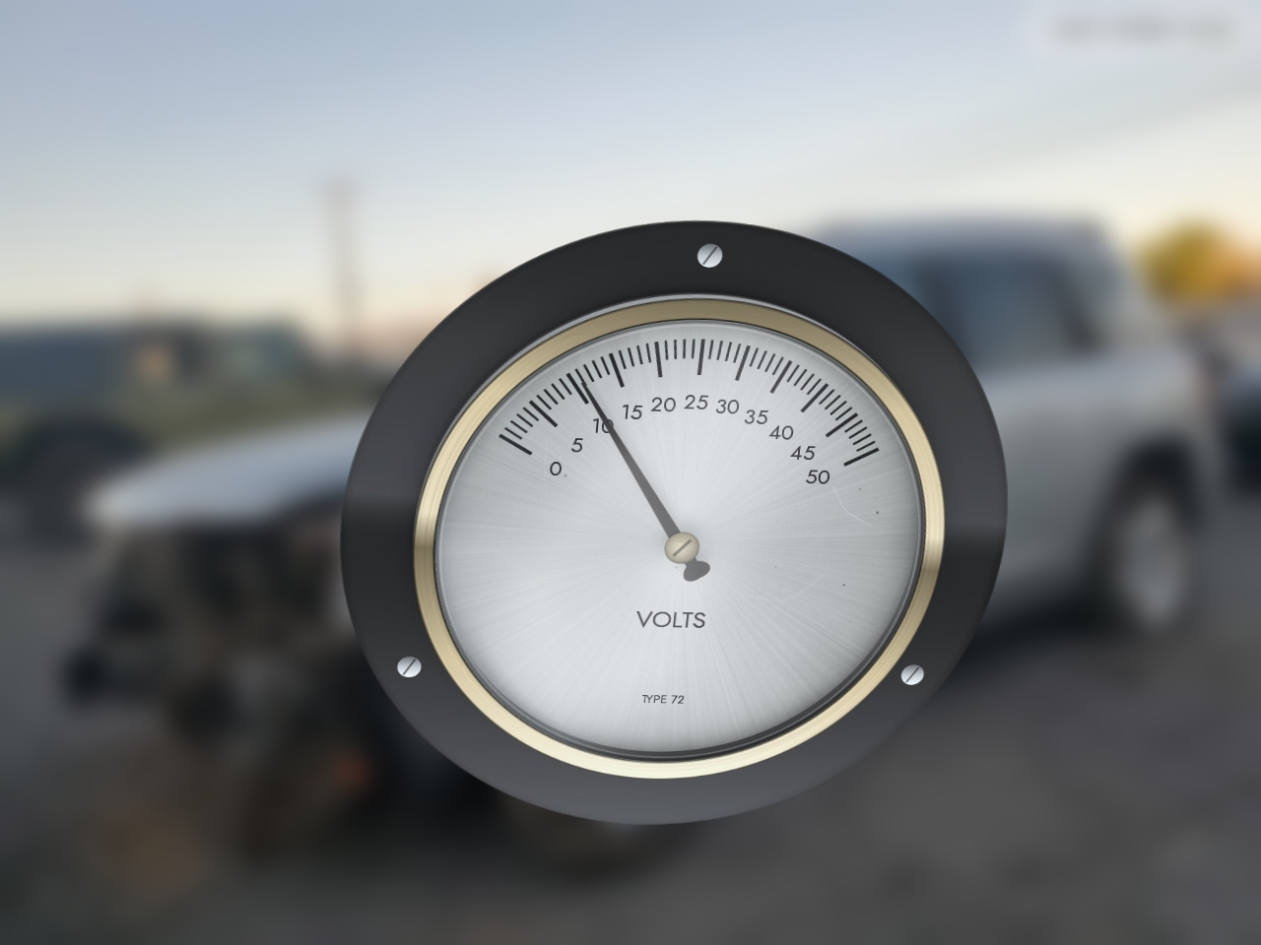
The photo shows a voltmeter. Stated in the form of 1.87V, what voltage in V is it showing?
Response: 11V
